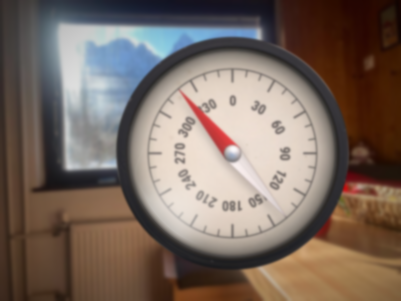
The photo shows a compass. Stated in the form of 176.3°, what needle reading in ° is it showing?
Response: 320°
